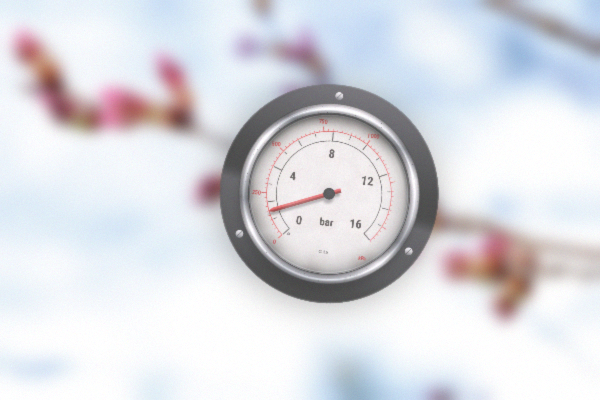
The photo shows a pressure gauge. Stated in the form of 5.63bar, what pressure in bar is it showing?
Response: 1.5bar
